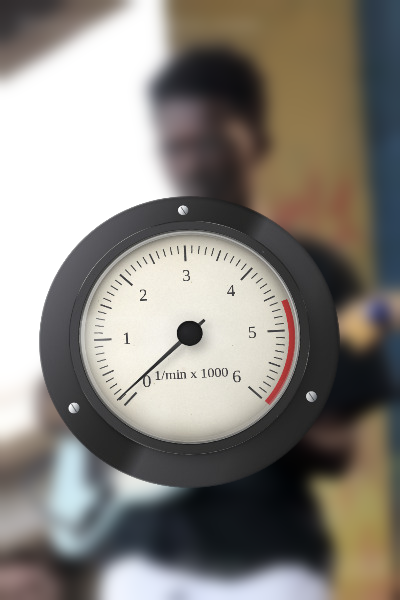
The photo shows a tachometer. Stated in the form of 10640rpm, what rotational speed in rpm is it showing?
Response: 100rpm
